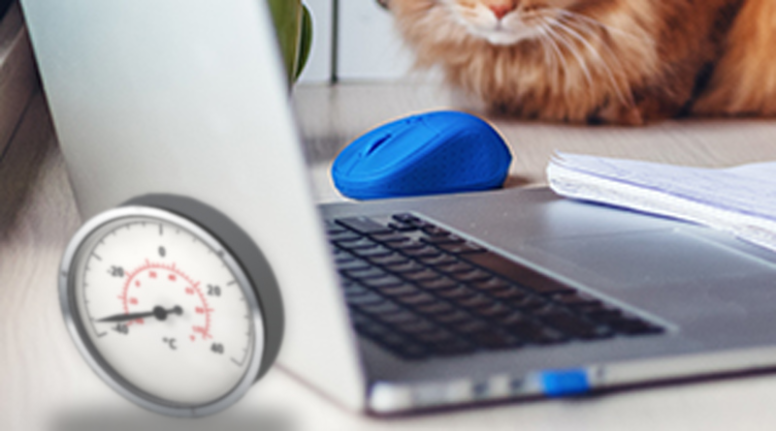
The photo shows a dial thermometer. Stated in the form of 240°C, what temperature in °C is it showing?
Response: -36°C
